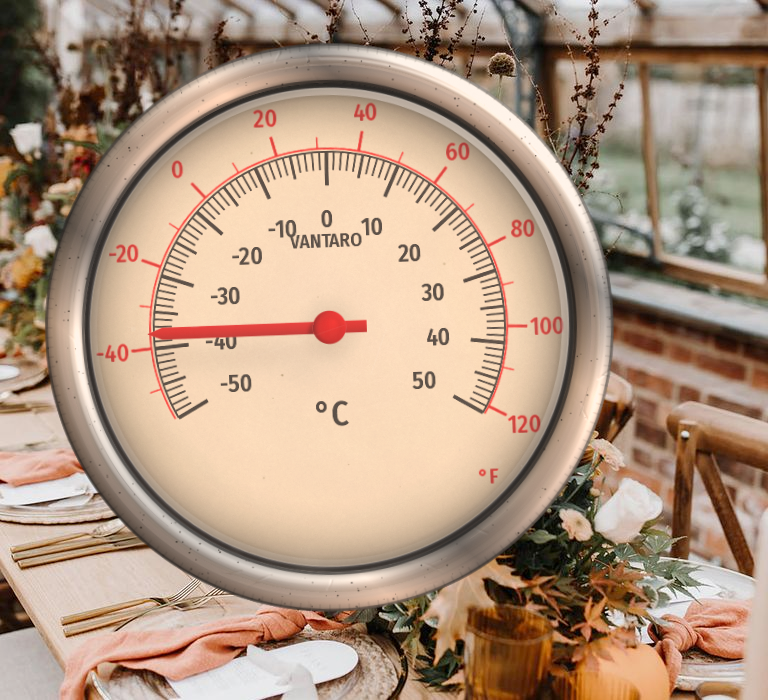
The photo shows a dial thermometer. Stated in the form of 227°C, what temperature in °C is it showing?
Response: -38°C
